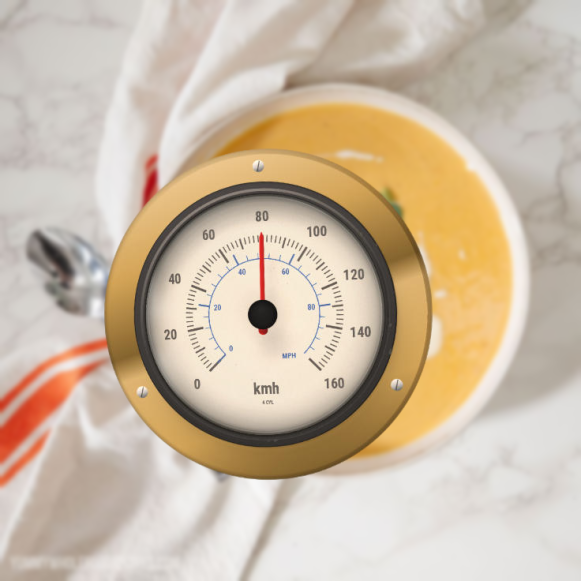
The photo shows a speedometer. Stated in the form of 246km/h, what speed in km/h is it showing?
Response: 80km/h
